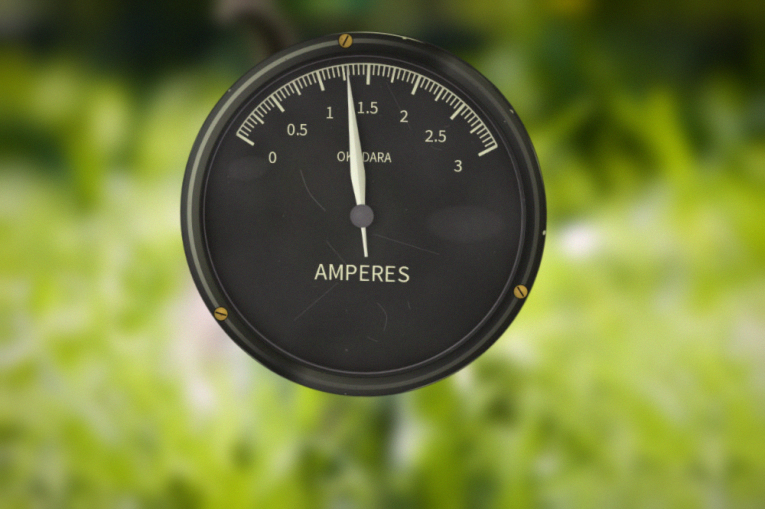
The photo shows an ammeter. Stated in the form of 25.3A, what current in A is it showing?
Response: 1.3A
